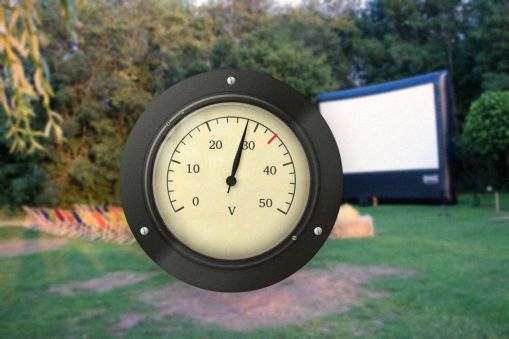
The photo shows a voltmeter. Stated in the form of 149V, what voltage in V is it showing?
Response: 28V
